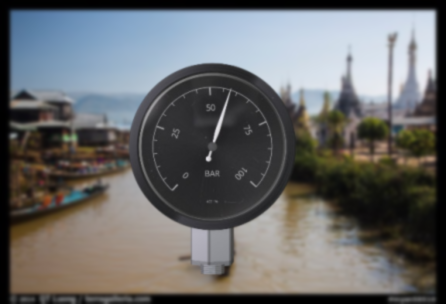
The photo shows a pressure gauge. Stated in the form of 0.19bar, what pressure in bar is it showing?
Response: 57.5bar
